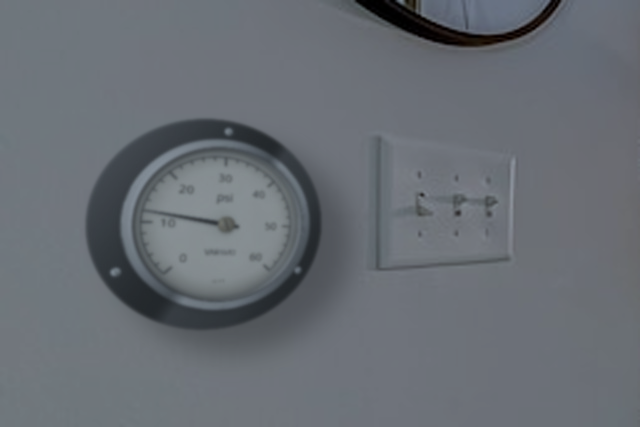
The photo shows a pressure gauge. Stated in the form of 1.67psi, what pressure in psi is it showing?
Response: 12psi
